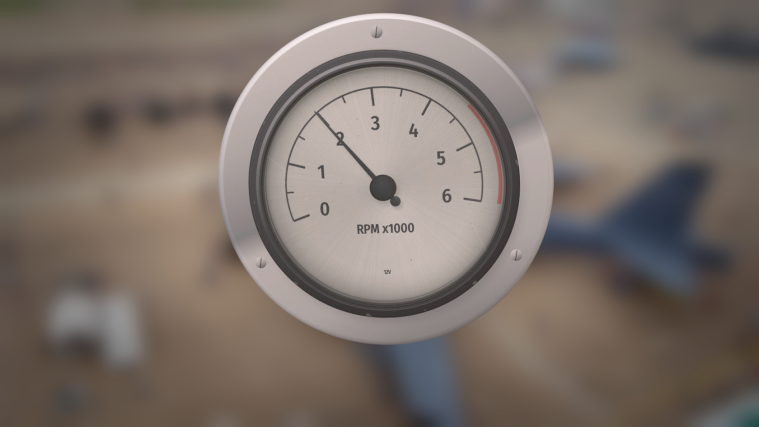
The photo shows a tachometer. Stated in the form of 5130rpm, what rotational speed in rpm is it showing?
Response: 2000rpm
